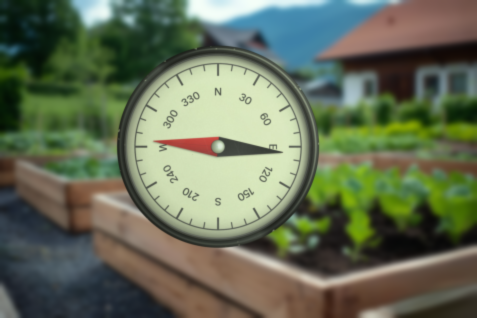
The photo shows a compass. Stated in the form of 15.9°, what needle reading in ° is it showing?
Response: 275°
